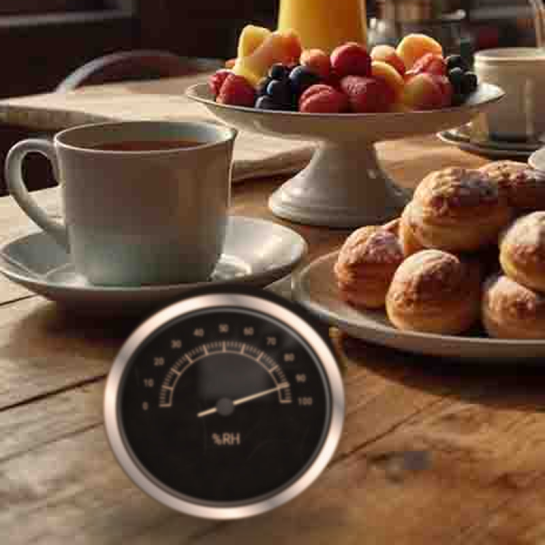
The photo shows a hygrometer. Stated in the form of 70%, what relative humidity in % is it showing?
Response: 90%
